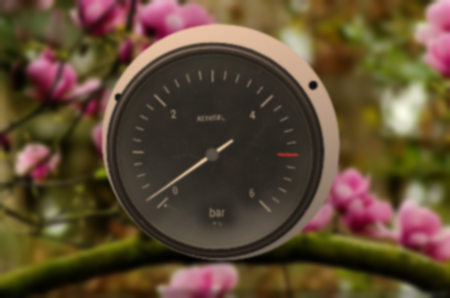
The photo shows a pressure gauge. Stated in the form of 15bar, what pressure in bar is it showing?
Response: 0.2bar
